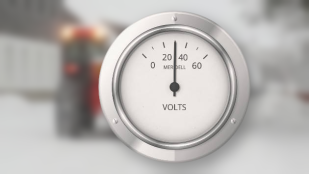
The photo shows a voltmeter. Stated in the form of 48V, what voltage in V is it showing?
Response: 30V
